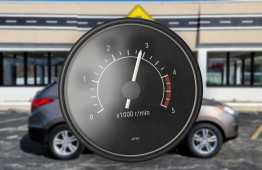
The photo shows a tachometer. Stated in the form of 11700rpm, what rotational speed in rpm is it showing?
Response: 2875rpm
